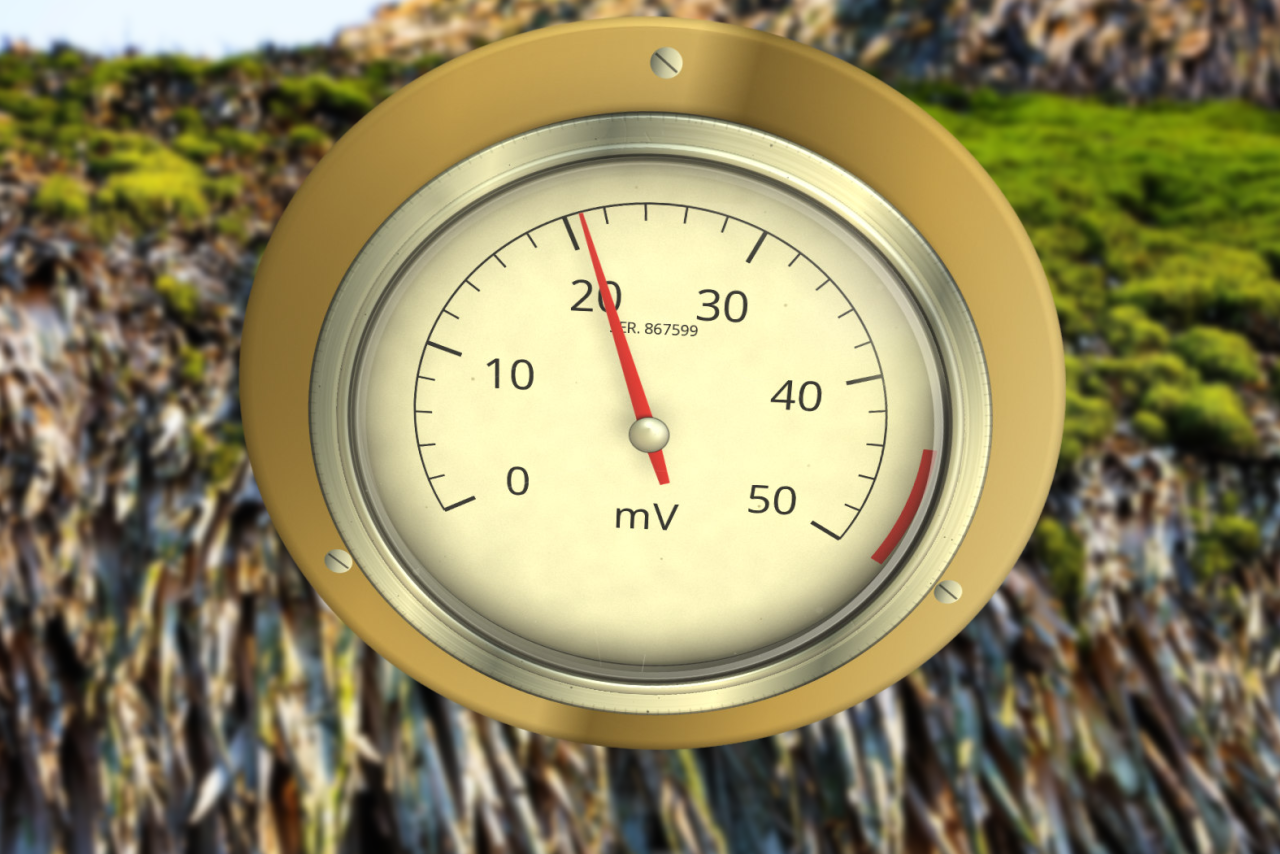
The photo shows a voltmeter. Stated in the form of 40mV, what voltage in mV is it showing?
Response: 21mV
